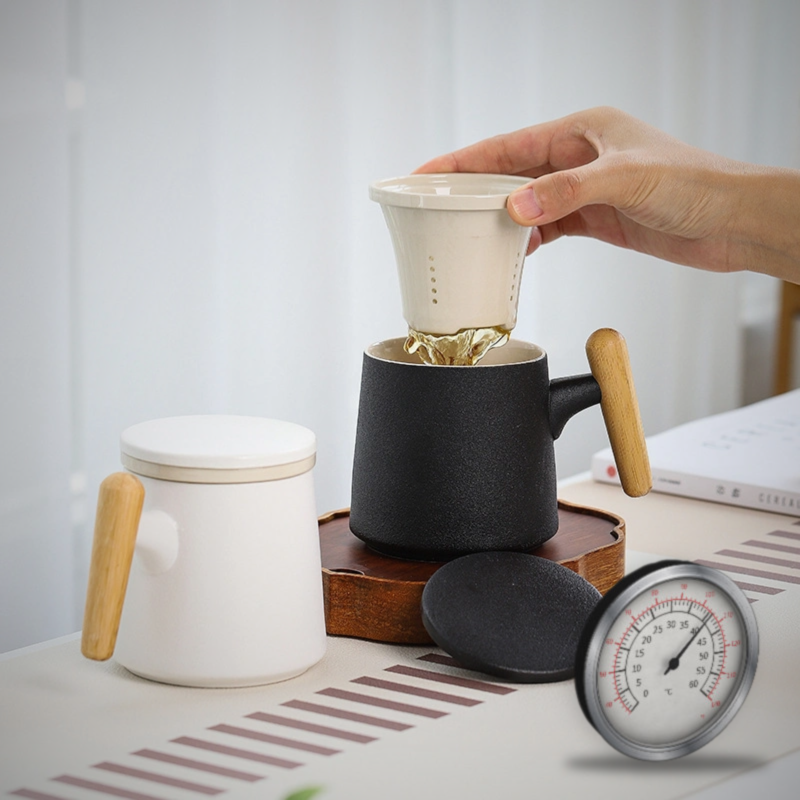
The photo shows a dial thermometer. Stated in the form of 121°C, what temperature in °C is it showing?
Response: 40°C
